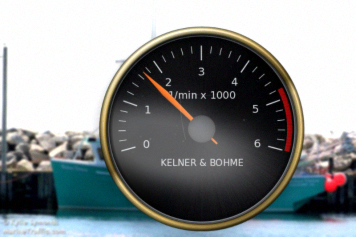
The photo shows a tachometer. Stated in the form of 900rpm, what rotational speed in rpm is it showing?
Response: 1700rpm
